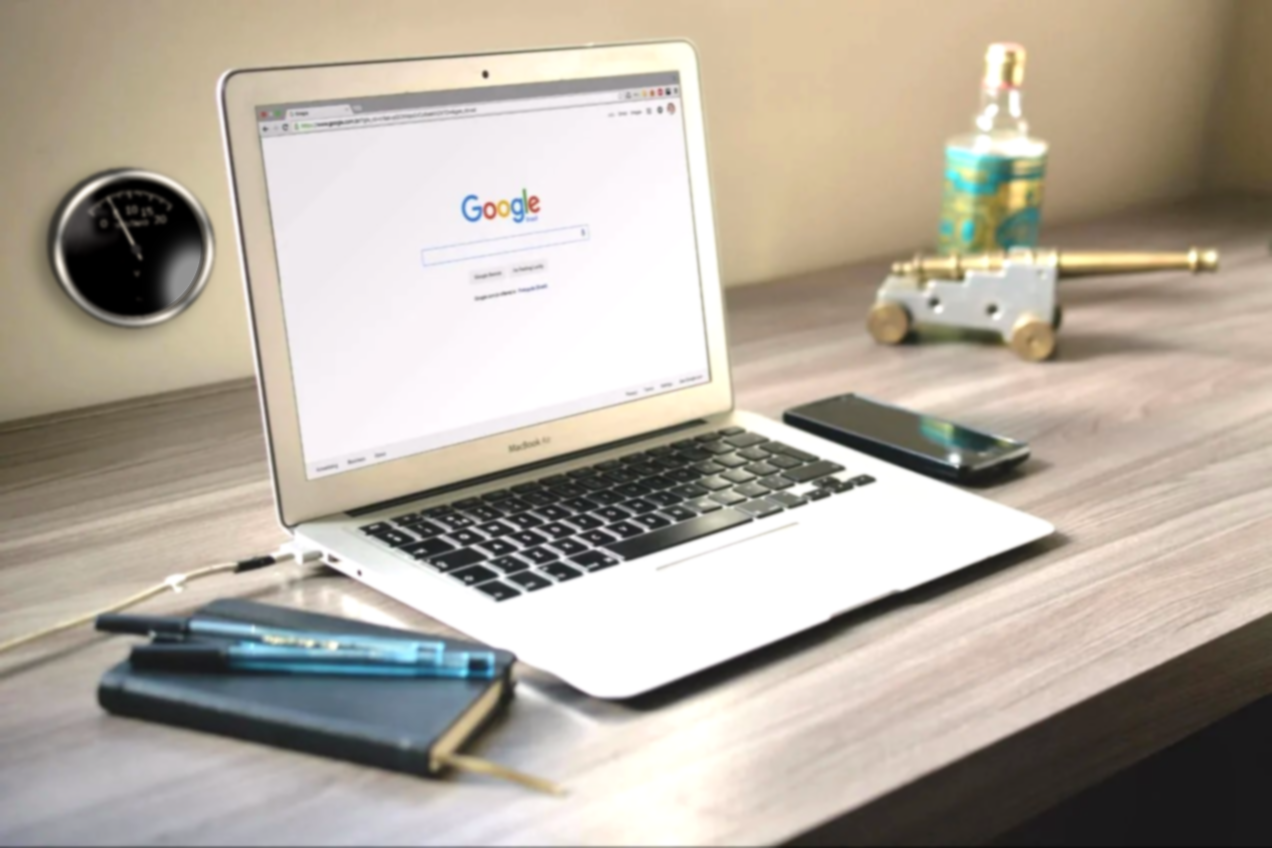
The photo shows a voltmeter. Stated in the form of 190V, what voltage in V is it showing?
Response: 5V
